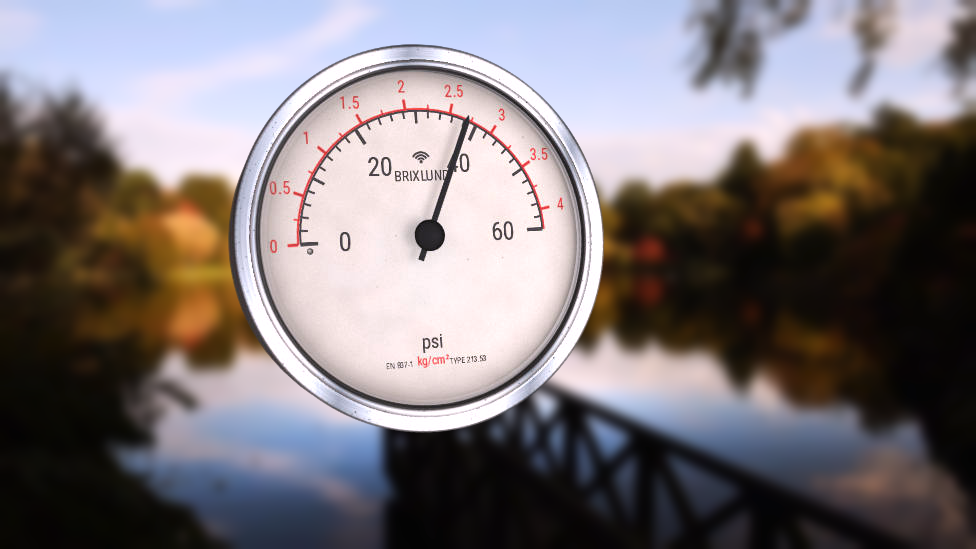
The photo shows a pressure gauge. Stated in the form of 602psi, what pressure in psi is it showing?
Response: 38psi
